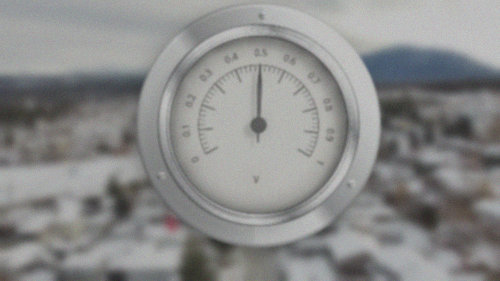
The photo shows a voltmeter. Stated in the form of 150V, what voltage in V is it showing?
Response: 0.5V
